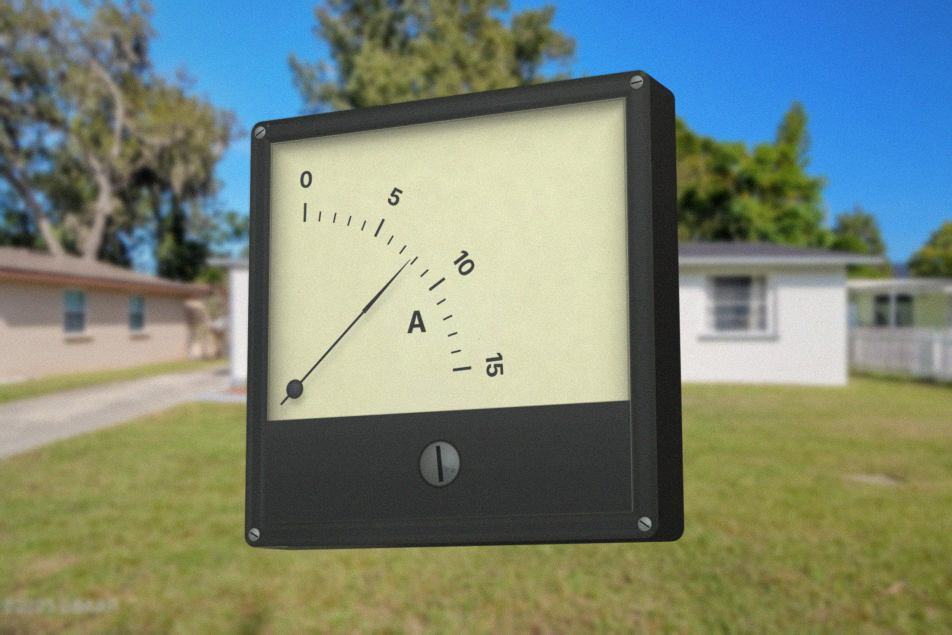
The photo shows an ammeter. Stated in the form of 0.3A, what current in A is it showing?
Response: 8A
